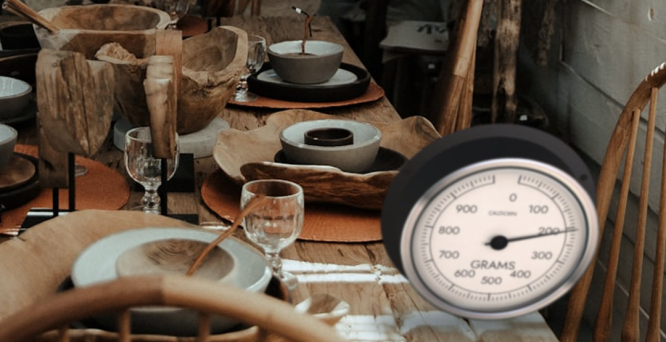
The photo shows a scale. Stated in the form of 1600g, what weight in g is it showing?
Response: 200g
